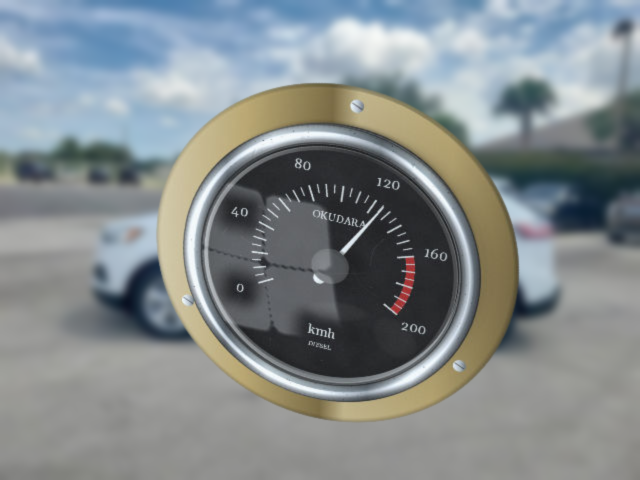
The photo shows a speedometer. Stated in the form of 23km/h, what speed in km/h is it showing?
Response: 125km/h
